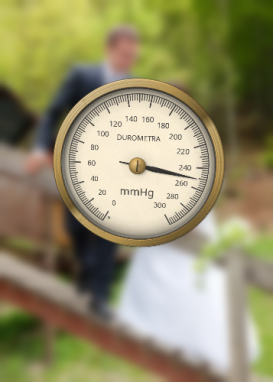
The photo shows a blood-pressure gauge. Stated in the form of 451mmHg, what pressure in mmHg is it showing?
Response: 250mmHg
